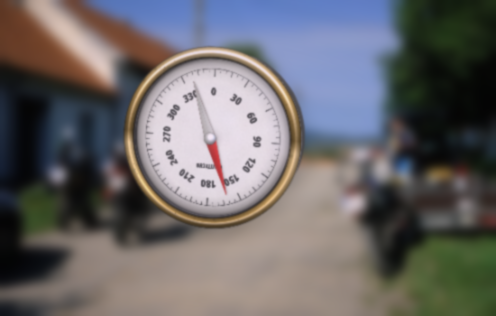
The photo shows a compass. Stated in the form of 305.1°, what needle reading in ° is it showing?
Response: 160°
